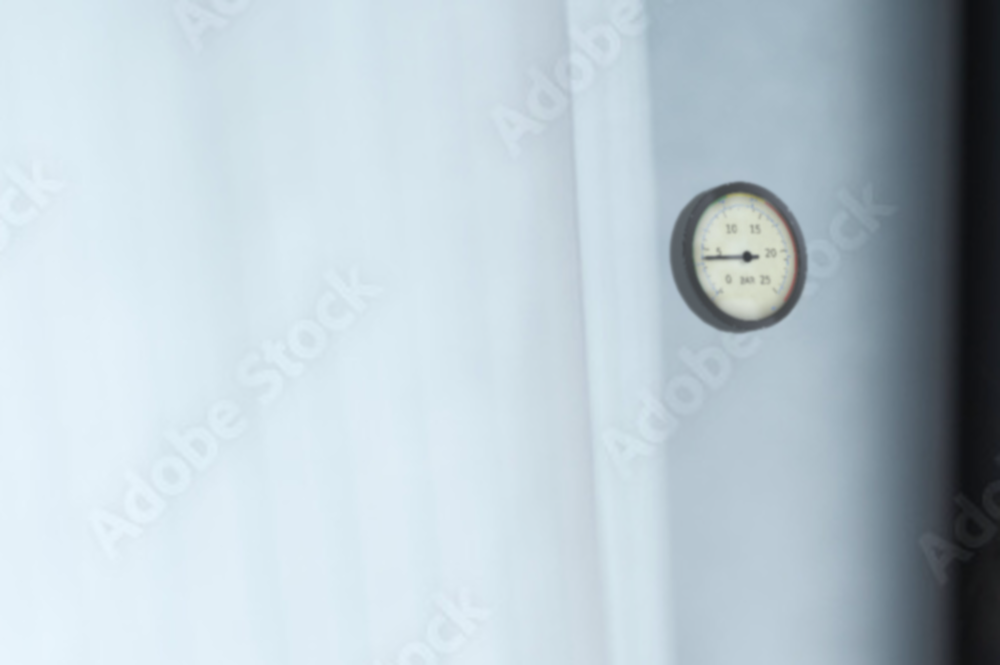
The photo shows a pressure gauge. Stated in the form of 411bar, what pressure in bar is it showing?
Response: 4bar
